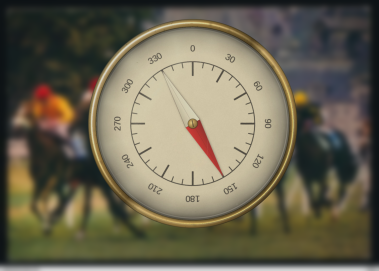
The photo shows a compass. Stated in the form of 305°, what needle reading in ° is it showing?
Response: 150°
